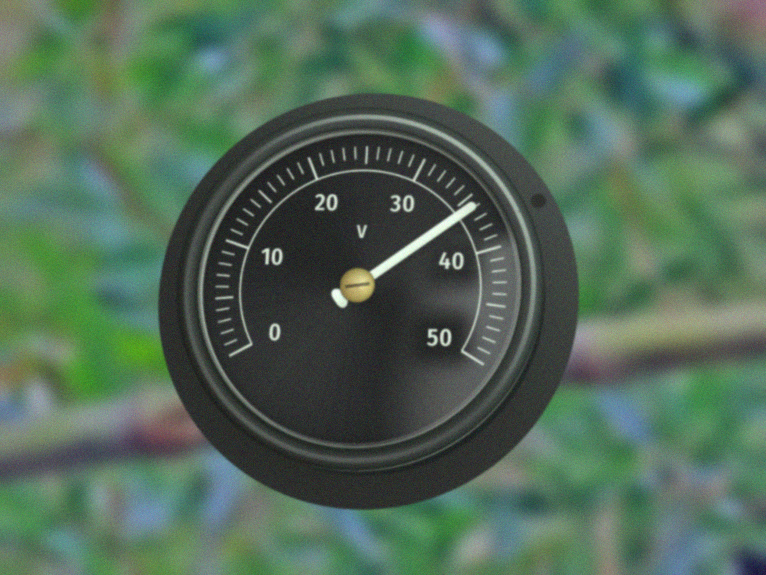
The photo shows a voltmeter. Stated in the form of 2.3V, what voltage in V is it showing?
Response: 36V
